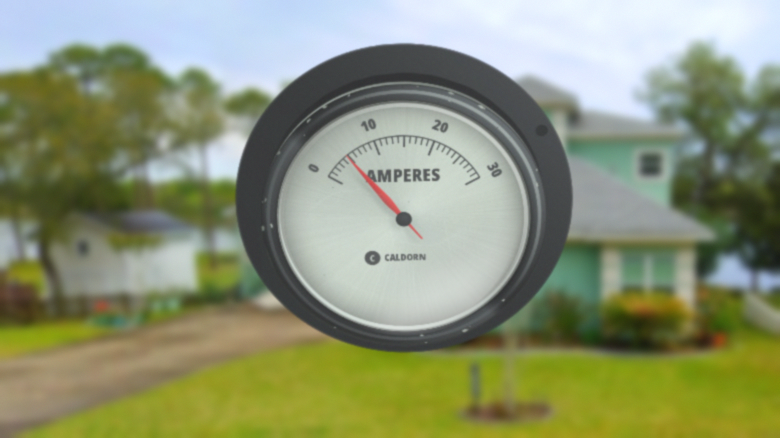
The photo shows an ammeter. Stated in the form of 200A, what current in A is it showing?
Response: 5A
